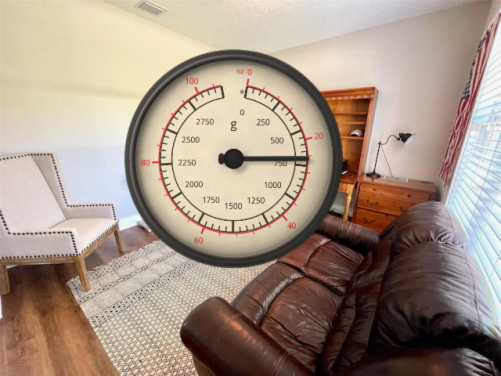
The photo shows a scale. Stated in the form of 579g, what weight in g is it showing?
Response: 700g
